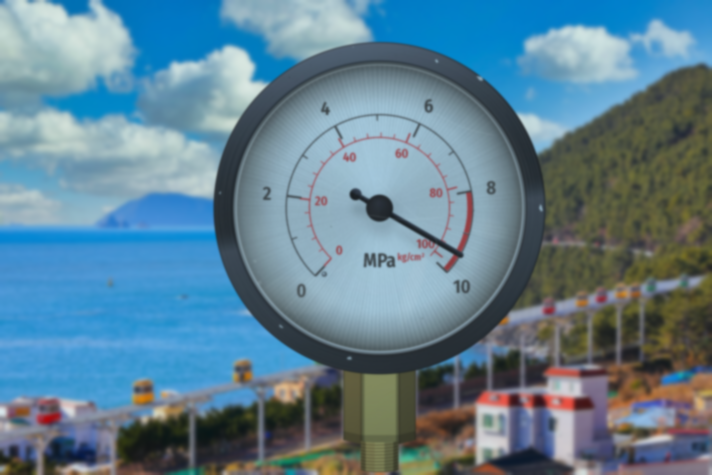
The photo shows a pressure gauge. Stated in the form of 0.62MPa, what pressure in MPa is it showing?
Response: 9.5MPa
